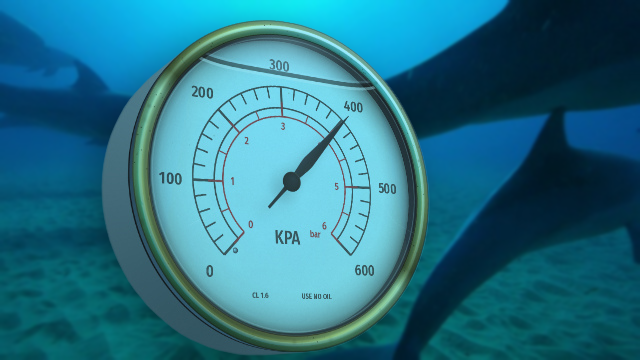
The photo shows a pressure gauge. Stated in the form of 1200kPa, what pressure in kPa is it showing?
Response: 400kPa
